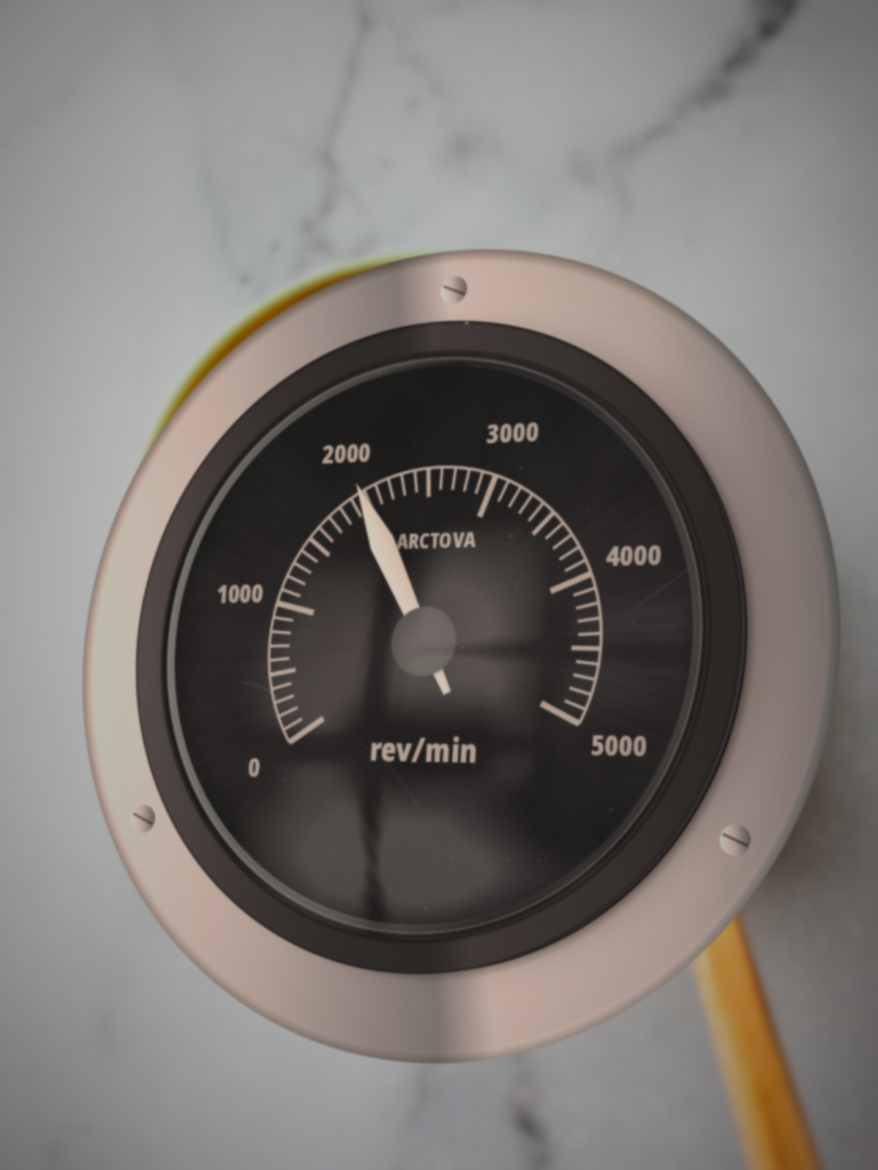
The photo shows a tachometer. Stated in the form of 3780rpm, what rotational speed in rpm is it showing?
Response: 2000rpm
